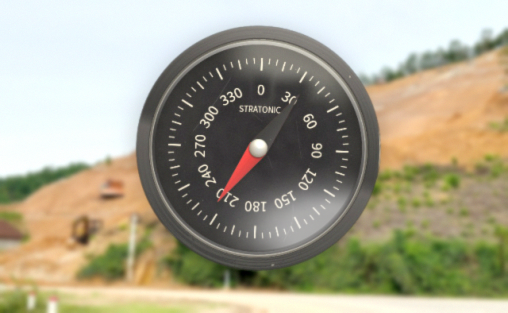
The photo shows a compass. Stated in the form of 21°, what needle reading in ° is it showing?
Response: 215°
